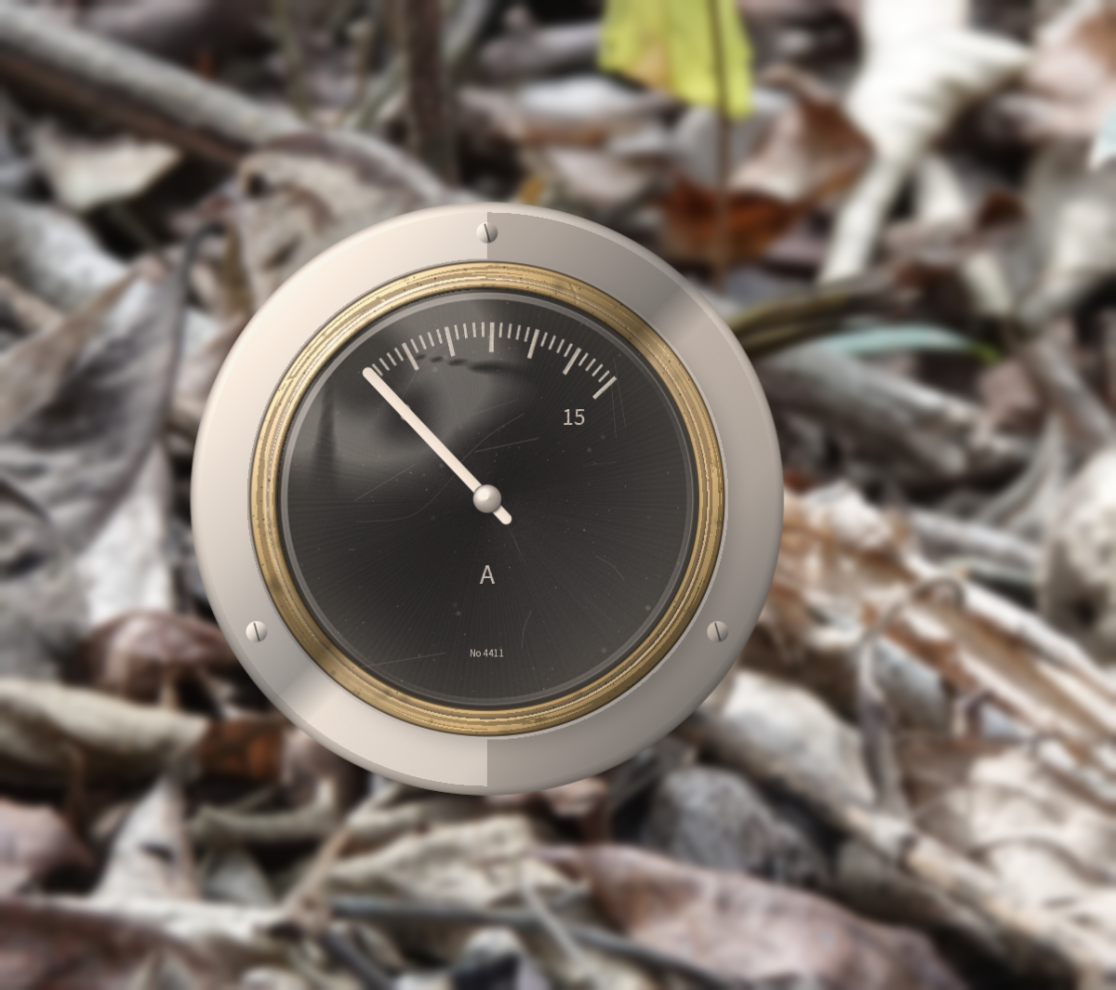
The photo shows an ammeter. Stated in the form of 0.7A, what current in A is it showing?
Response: 0A
